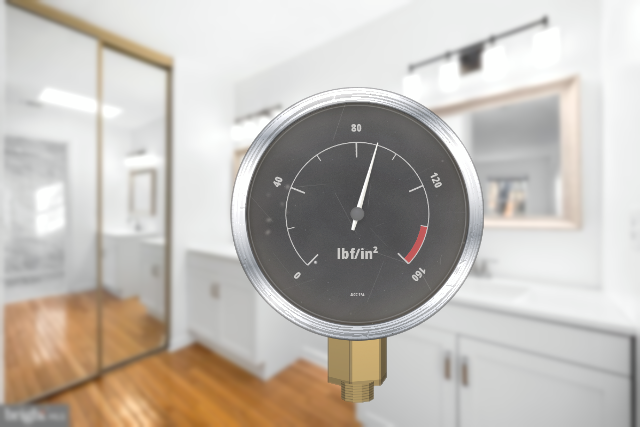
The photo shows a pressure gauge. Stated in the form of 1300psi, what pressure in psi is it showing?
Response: 90psi
